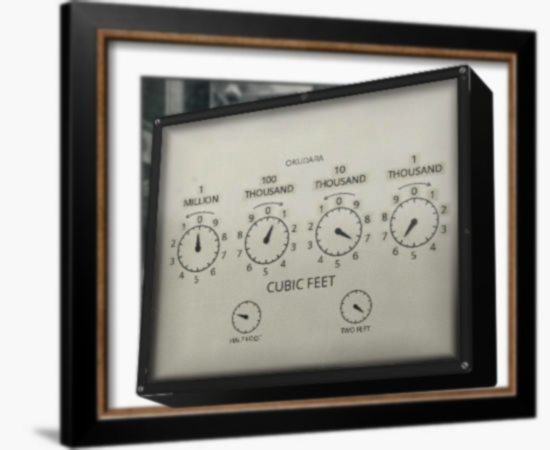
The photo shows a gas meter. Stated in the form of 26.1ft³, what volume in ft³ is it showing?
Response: 6600ft³
